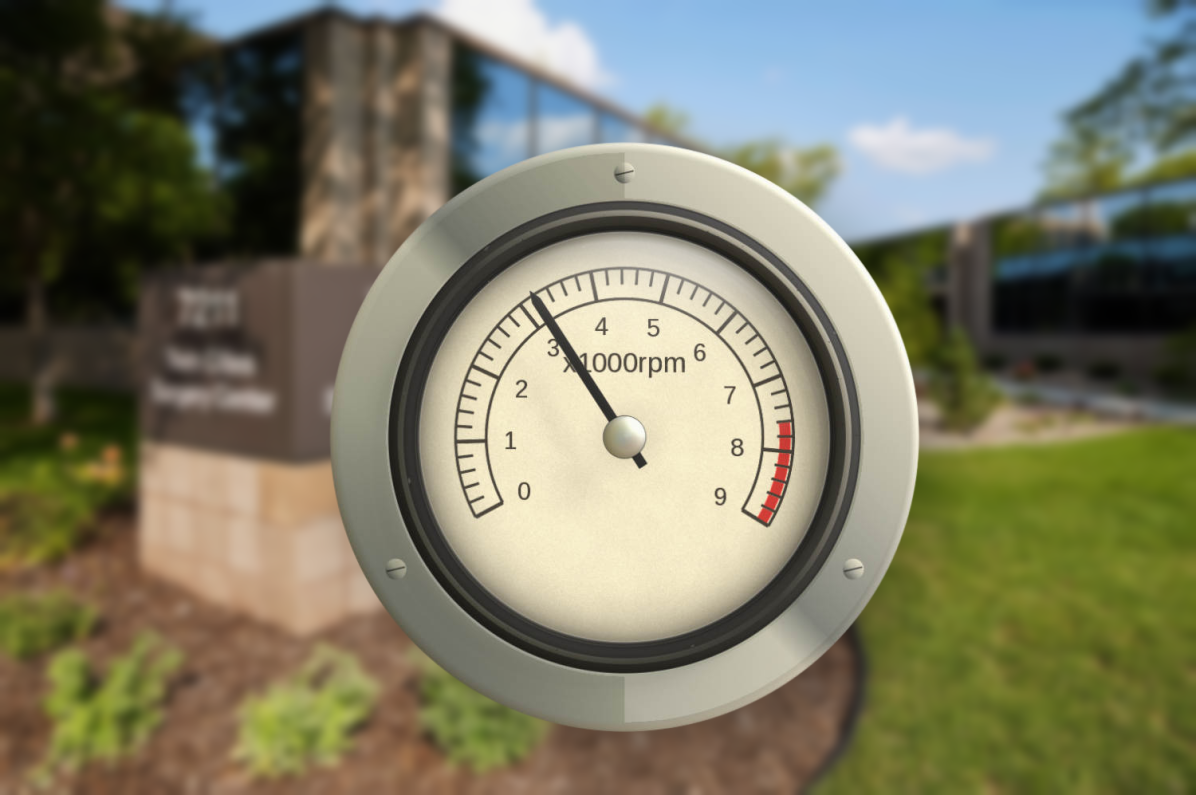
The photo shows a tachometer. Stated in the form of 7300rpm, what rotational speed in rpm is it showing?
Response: 3200rpm
